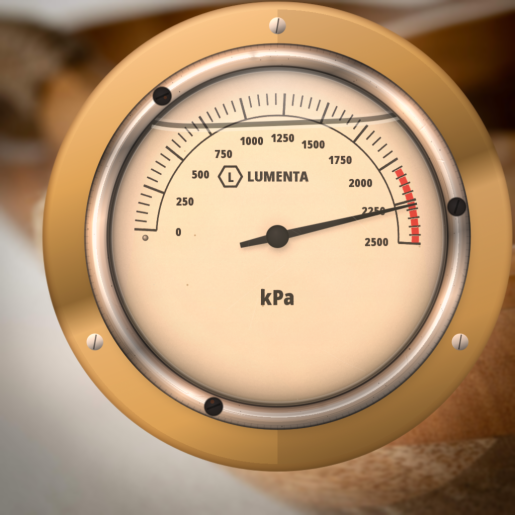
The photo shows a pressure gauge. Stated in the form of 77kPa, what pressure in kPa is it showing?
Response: 2275kPa
